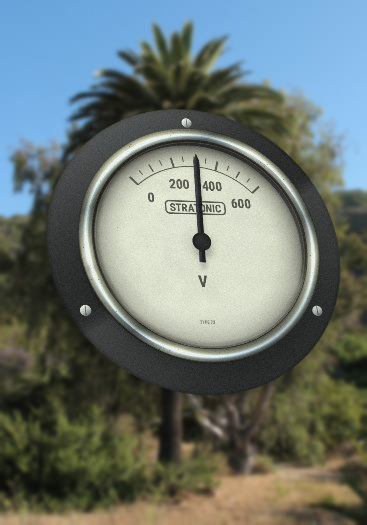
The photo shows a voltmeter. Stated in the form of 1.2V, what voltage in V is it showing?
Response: 300V
